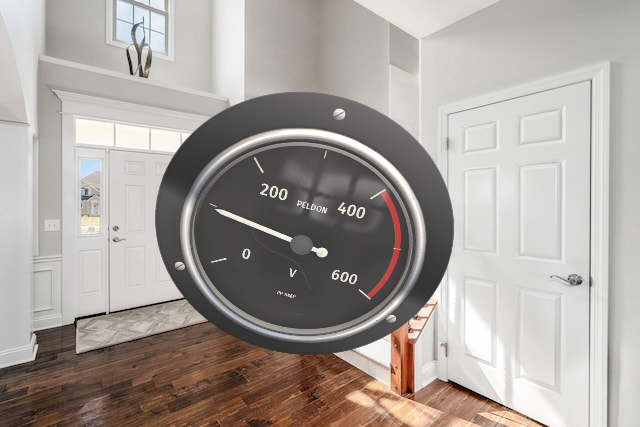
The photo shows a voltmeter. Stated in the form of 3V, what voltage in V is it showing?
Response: 100V
